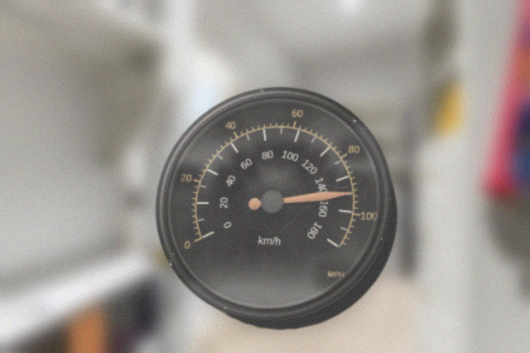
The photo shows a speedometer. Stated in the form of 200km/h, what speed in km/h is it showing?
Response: 150km/h
